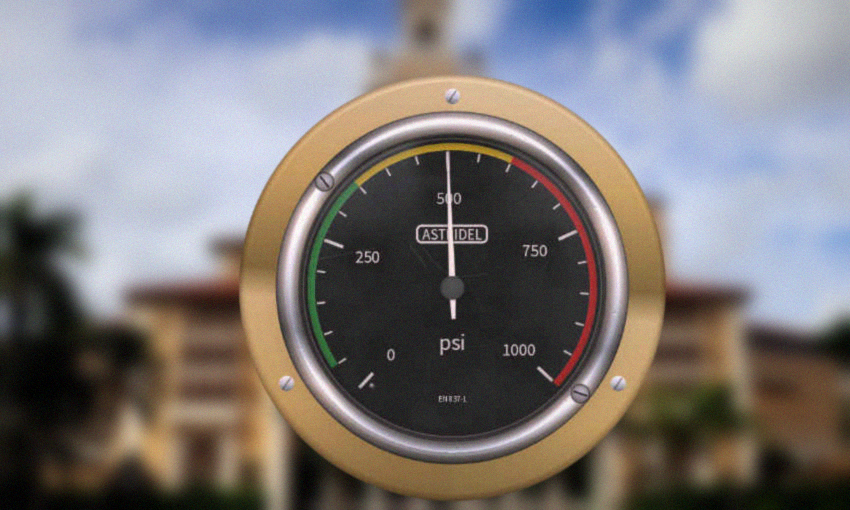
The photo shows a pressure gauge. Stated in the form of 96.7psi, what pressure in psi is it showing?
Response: 500psi
